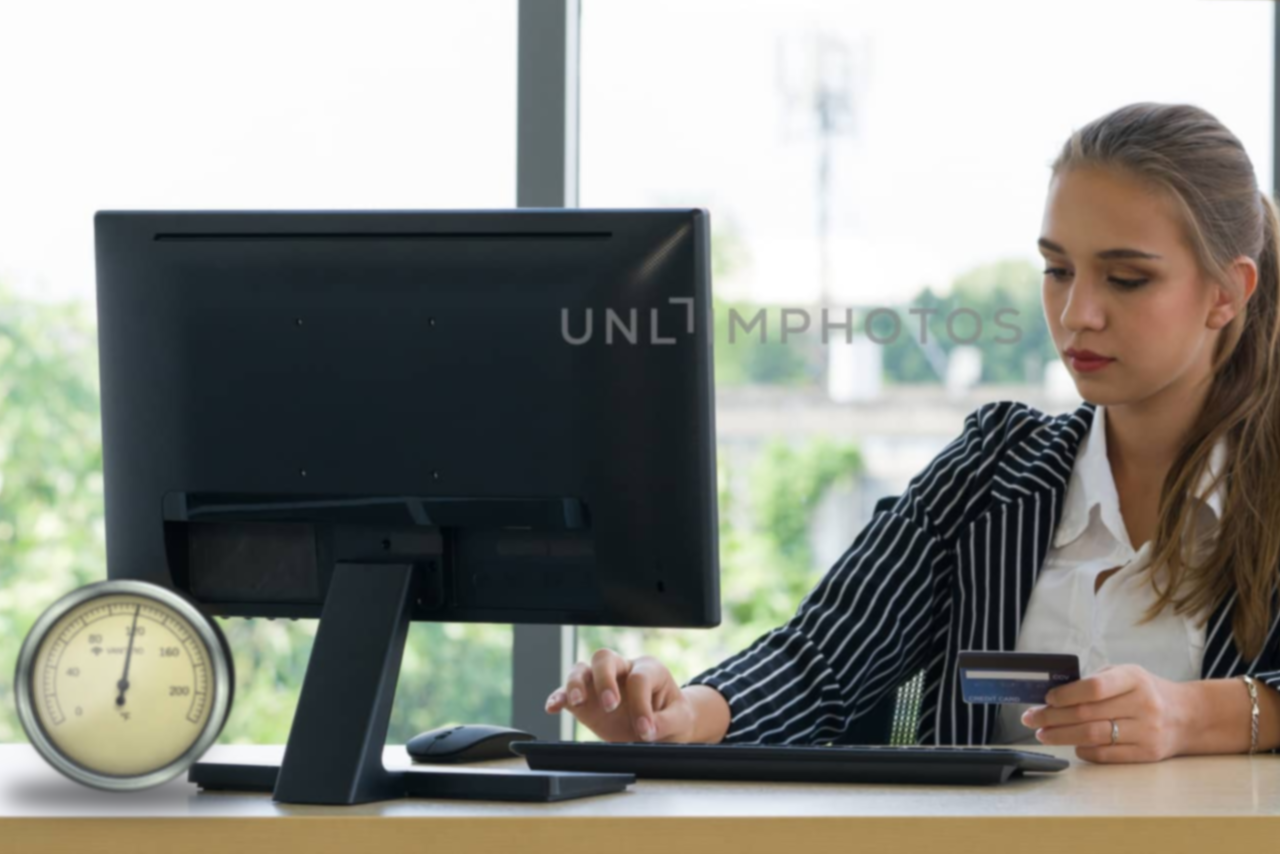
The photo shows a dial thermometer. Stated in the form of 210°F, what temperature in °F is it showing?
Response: 120°F
